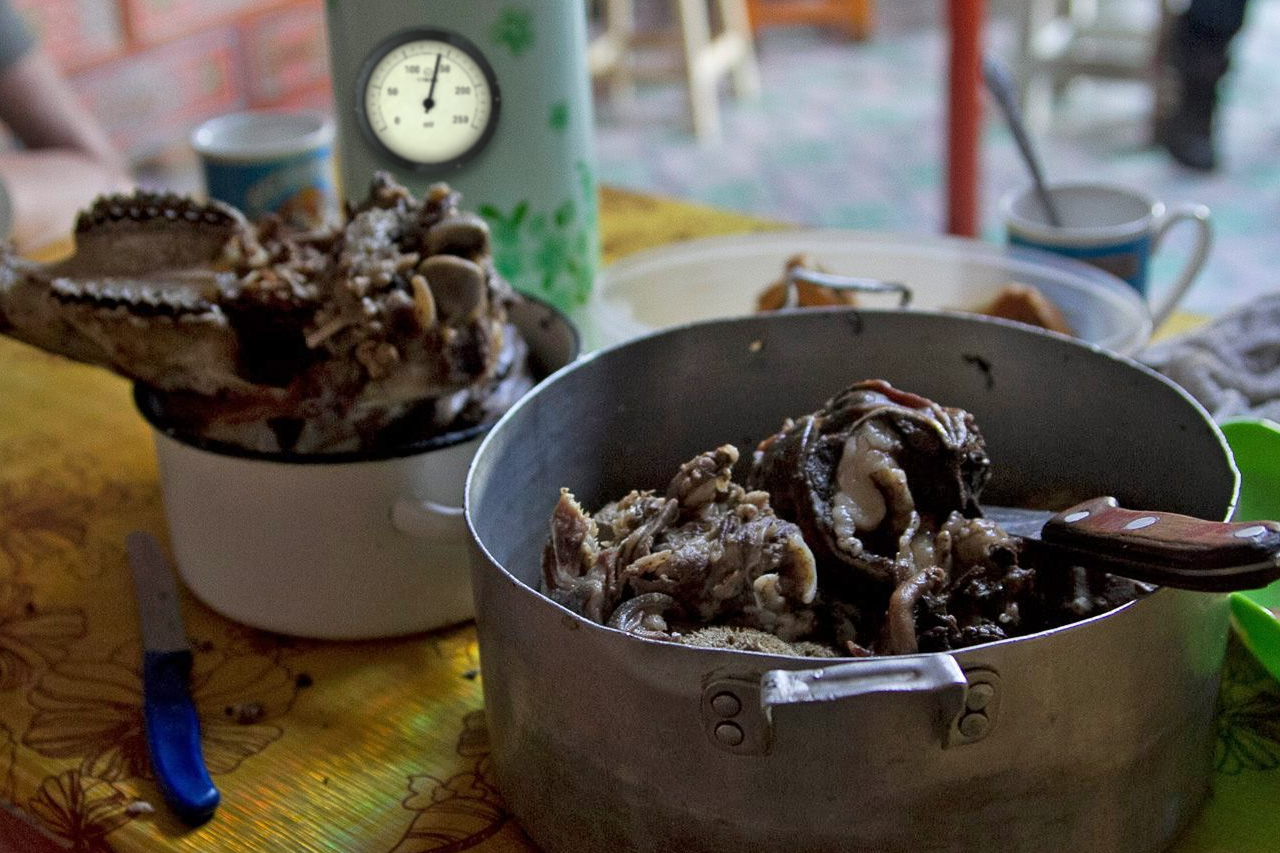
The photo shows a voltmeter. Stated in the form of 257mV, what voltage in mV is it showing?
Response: 140mV
